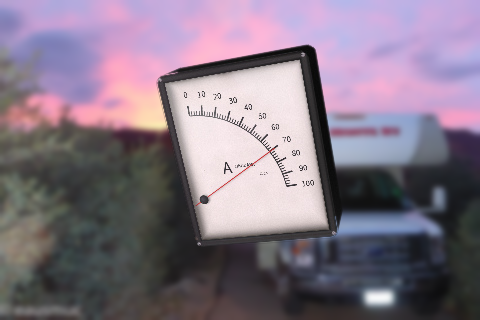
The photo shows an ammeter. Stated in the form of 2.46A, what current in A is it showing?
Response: 70A
